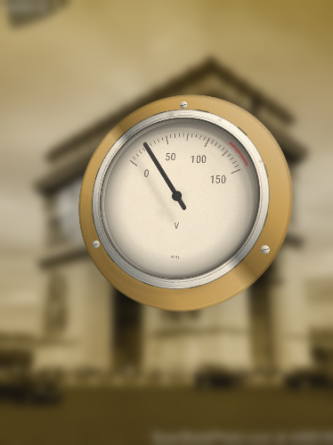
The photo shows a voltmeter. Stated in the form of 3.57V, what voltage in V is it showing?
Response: 25V
